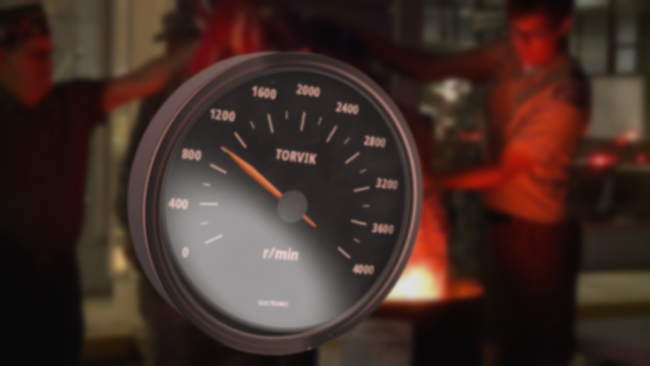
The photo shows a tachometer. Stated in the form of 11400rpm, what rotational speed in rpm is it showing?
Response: 1000rpm
